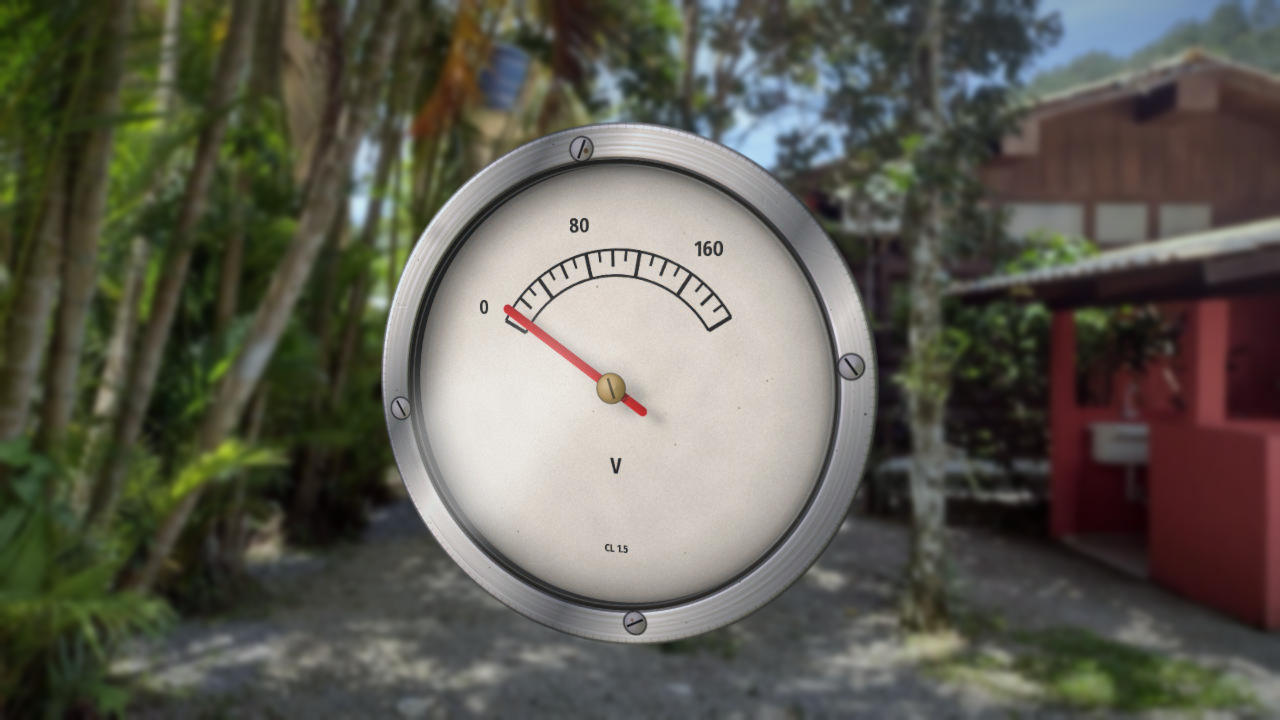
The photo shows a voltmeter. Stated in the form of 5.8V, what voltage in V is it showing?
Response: 10V
